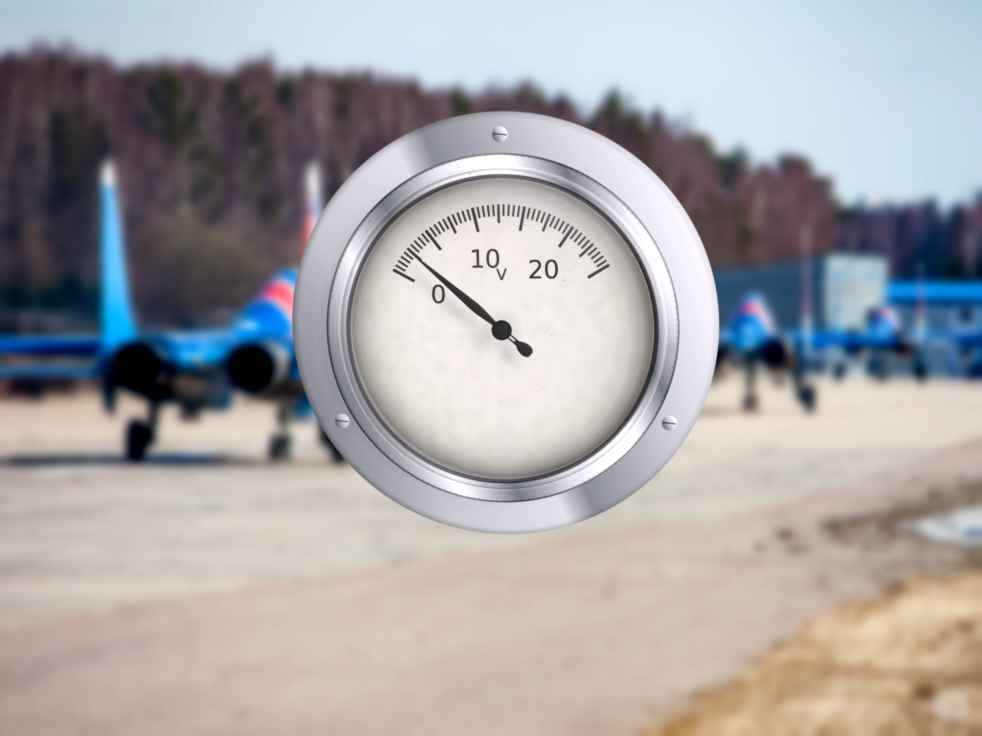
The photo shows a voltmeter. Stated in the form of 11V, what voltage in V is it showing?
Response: 2.5V
